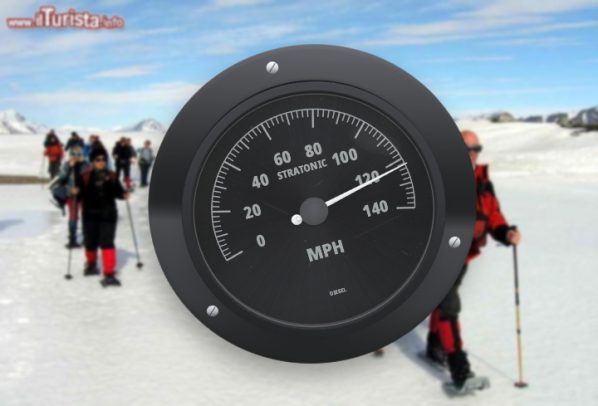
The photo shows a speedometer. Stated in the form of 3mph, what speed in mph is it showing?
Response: 122mph
